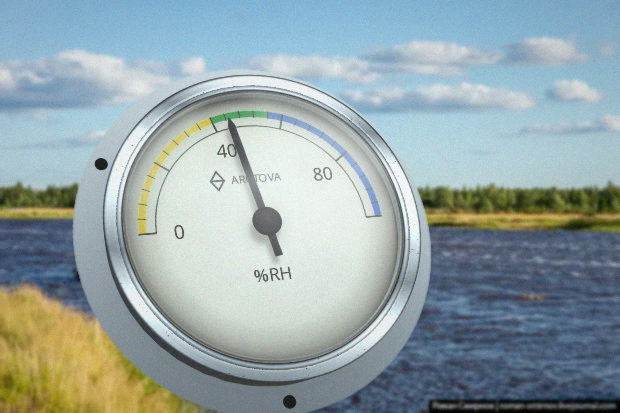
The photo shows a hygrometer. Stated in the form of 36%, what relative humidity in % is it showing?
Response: 44%
